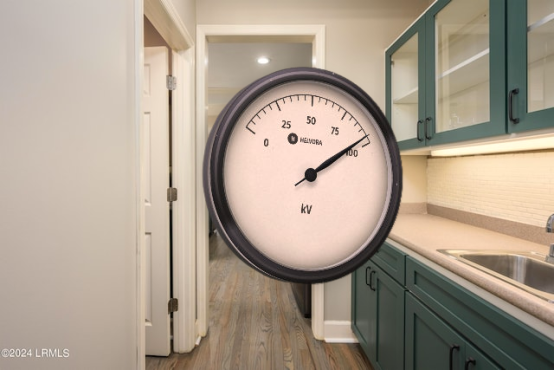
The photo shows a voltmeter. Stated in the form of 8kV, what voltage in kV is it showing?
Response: 95kV
